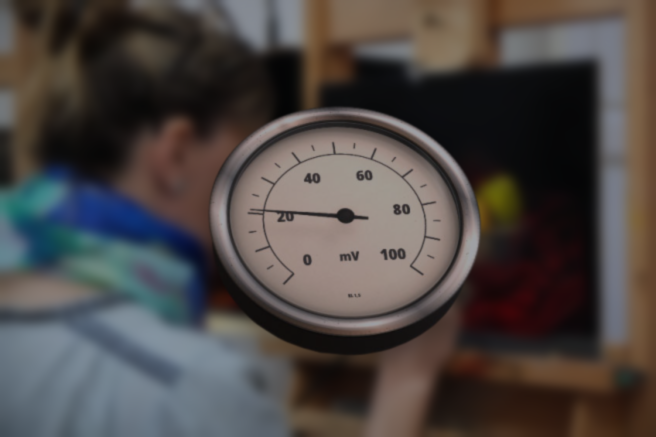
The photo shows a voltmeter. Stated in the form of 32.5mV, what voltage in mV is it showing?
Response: 20mV
